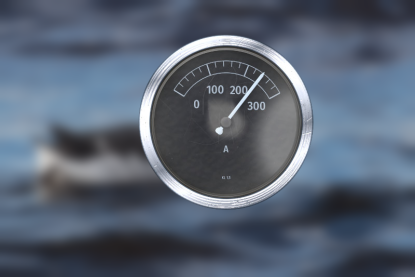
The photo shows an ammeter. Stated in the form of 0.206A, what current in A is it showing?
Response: 240A
